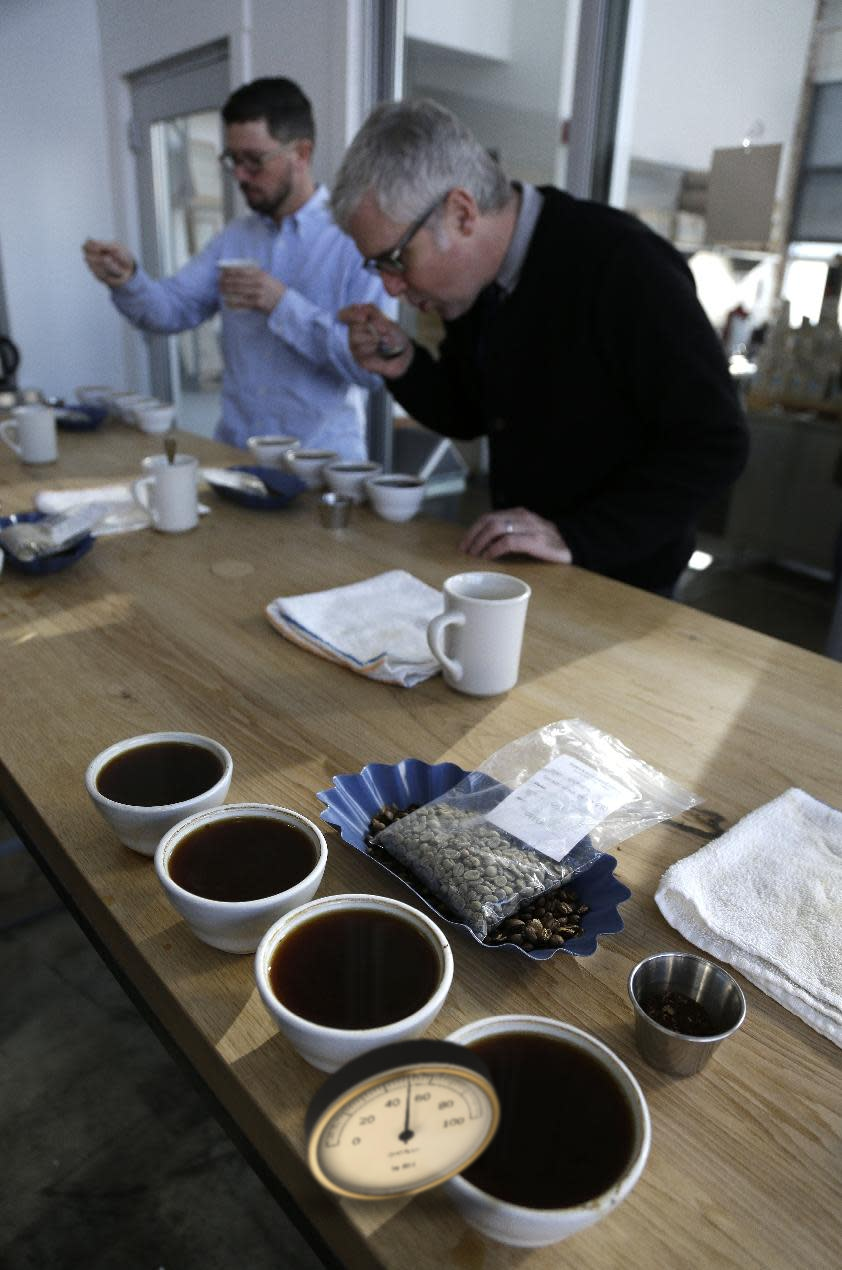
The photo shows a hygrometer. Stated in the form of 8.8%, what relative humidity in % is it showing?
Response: 50%
